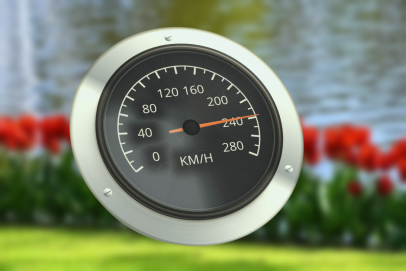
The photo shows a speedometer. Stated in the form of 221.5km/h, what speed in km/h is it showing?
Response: 240km/h
